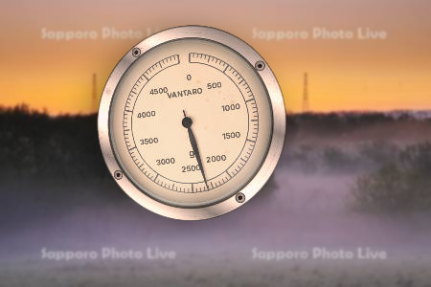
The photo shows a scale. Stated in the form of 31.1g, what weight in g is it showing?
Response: 2300g
